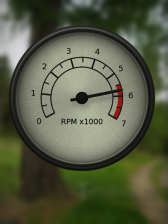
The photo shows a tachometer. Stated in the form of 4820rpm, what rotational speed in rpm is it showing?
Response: 5750rpm
